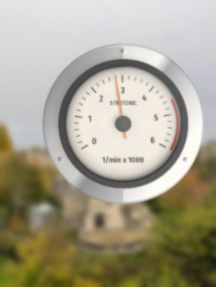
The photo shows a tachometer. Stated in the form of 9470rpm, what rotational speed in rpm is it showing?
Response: 2800rpm
